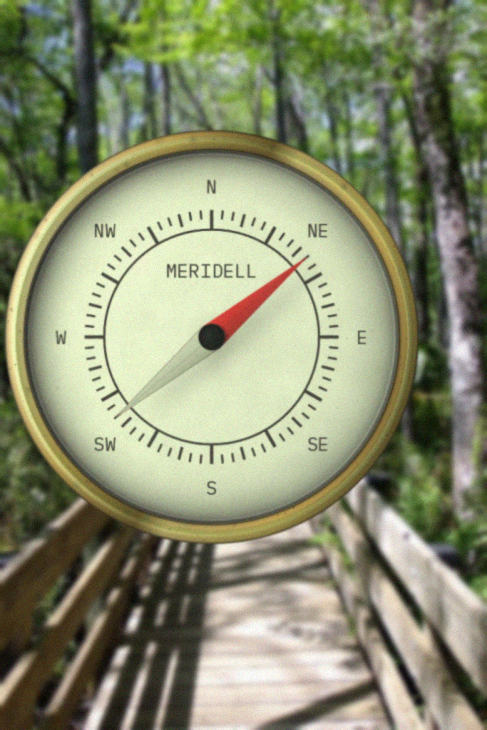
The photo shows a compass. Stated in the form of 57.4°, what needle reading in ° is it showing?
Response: 50°
